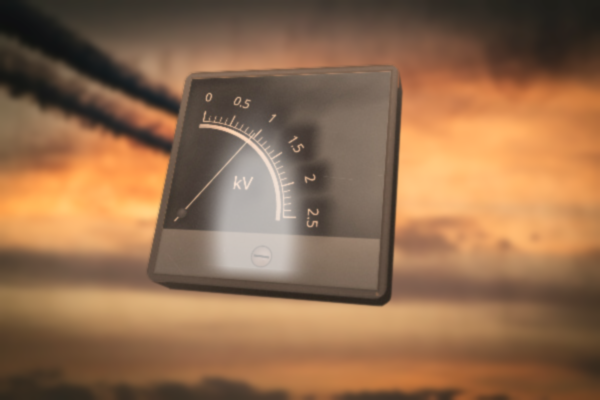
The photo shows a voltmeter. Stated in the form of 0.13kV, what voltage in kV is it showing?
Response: 1kV
